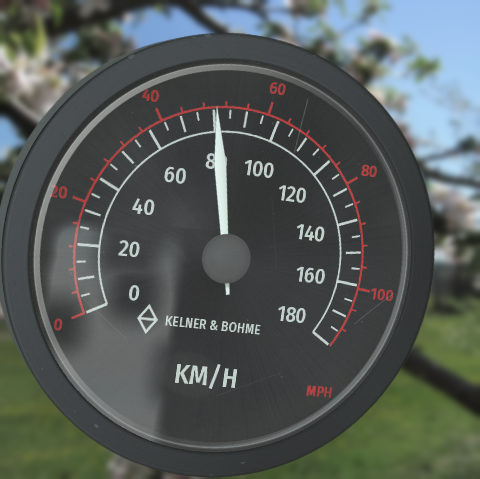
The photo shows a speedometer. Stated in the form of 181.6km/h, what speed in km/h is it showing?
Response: 80km/h
